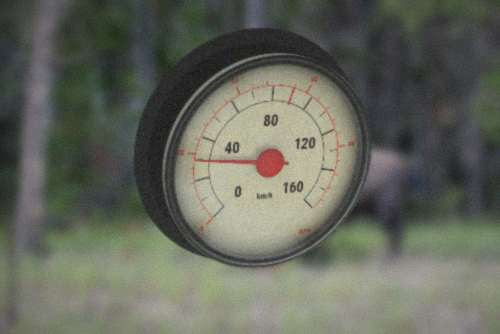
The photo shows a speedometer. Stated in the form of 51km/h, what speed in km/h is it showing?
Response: 30km/h
